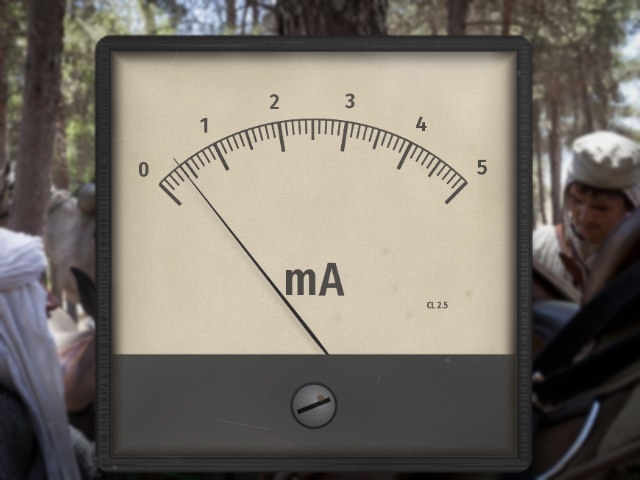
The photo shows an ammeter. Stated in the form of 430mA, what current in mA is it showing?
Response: 0.4mA
